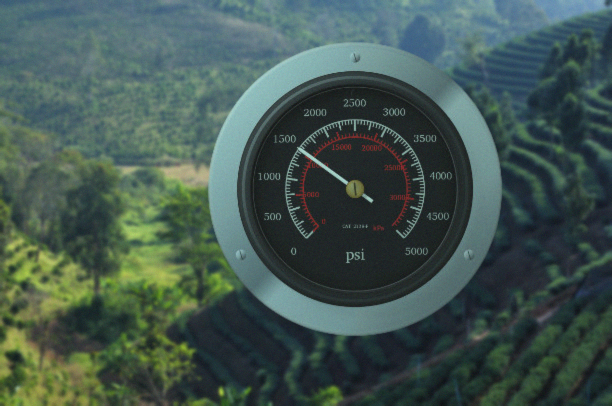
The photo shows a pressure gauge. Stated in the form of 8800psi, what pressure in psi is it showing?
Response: 1500psi
